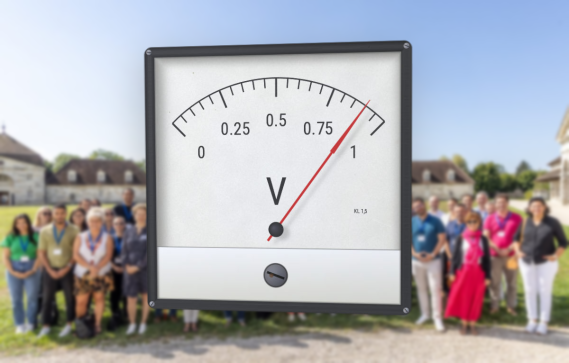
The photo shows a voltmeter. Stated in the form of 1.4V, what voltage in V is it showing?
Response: 0.9V
